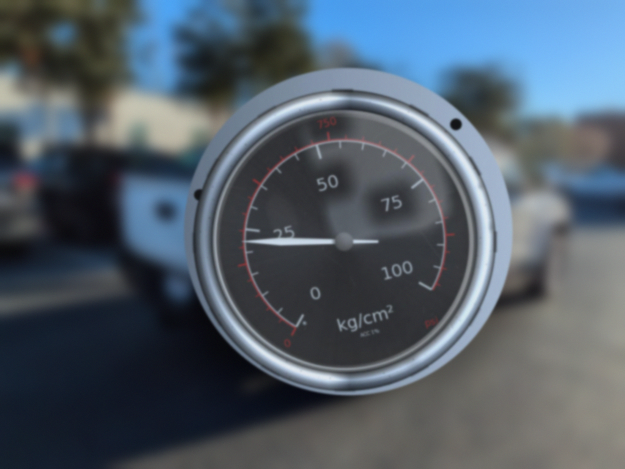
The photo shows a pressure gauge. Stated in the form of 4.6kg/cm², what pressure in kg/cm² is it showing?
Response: 22.5kg/cm²
